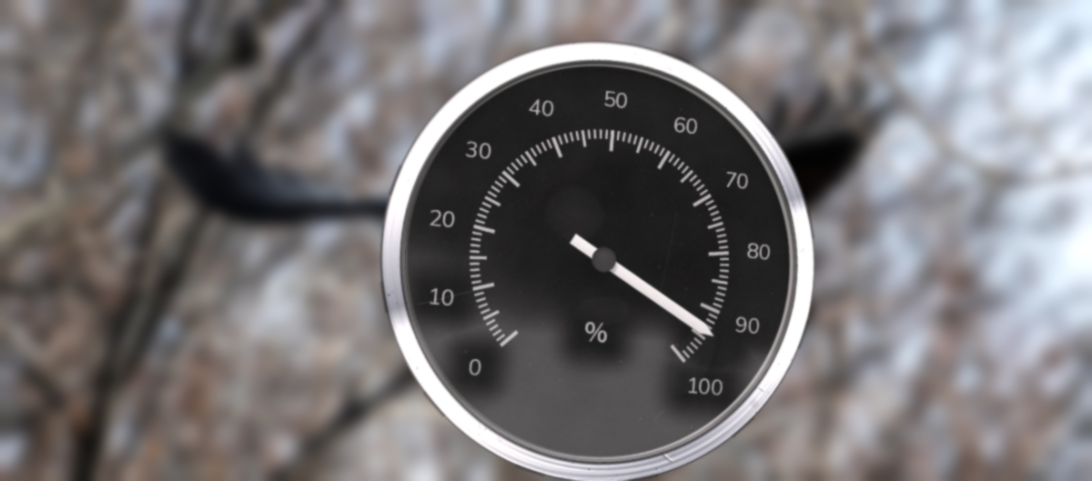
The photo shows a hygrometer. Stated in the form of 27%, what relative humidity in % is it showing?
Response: 94%
